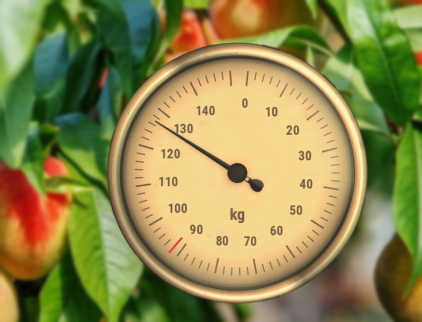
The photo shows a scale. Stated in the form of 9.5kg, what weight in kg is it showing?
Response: 127kg
